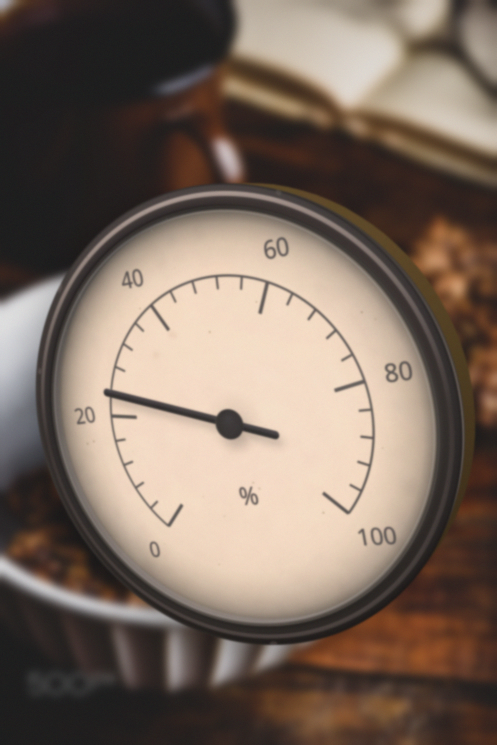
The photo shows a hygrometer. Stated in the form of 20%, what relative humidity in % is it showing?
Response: 24%
